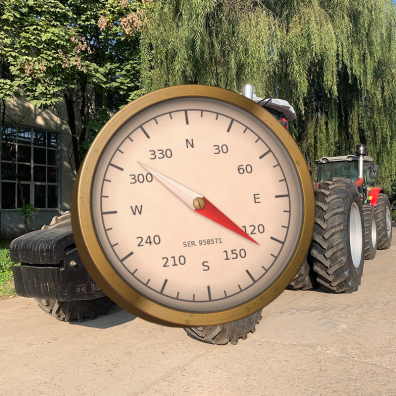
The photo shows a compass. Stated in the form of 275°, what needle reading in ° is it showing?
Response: 130°
